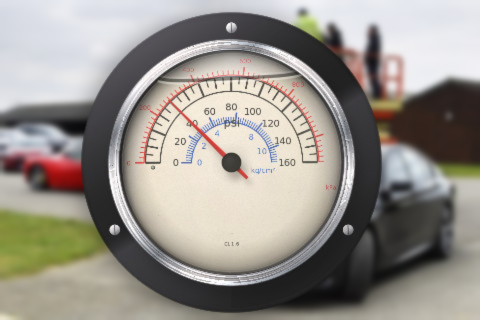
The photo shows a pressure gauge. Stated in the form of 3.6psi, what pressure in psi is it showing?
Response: 40psi
